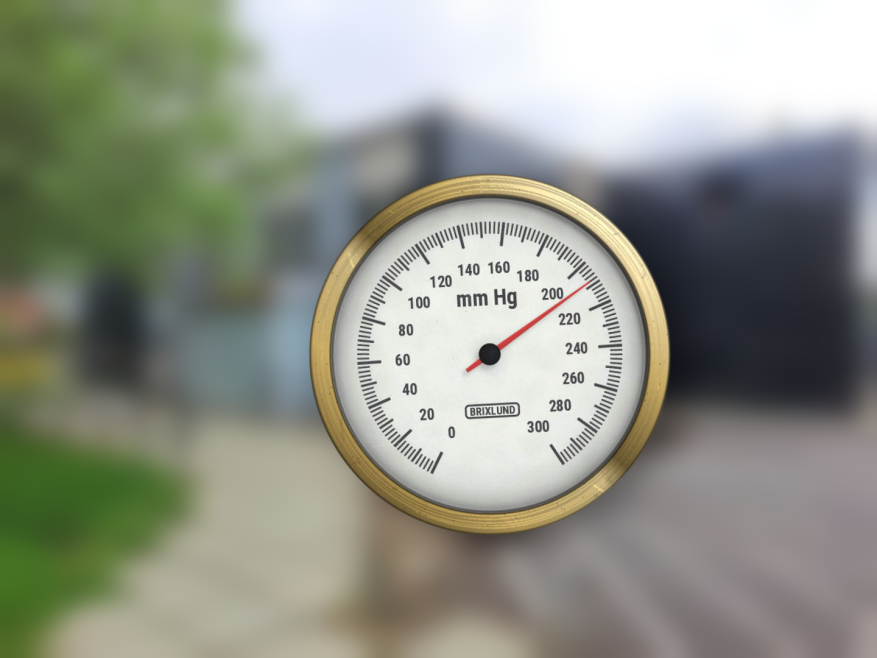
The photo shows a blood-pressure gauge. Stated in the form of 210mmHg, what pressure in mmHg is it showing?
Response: 208mmHg
